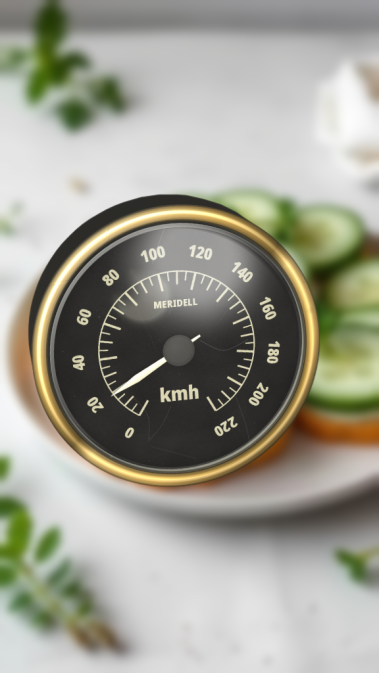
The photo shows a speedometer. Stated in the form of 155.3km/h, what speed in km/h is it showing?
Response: 20km/h
